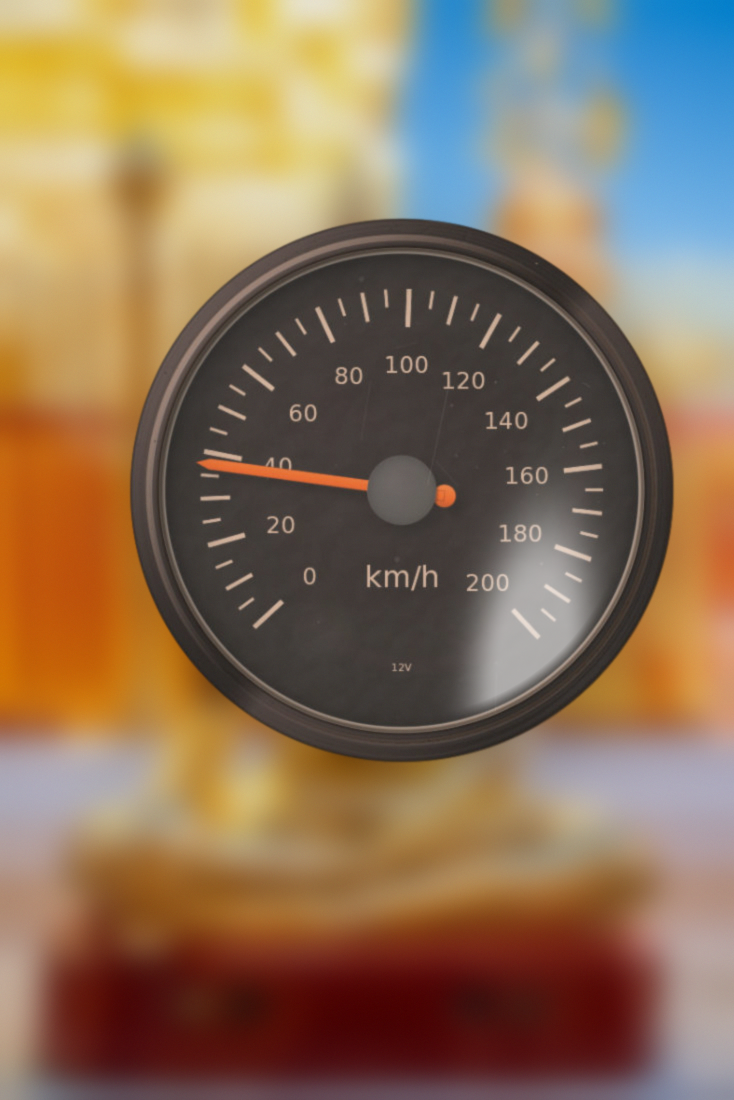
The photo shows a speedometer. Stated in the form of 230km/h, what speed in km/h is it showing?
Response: 37.5km/h
